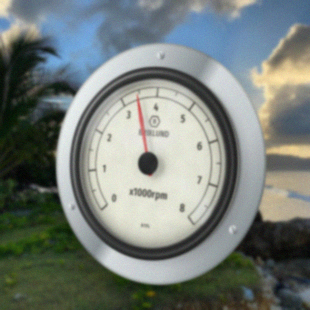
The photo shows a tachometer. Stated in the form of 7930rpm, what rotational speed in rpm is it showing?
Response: 3500rpm
